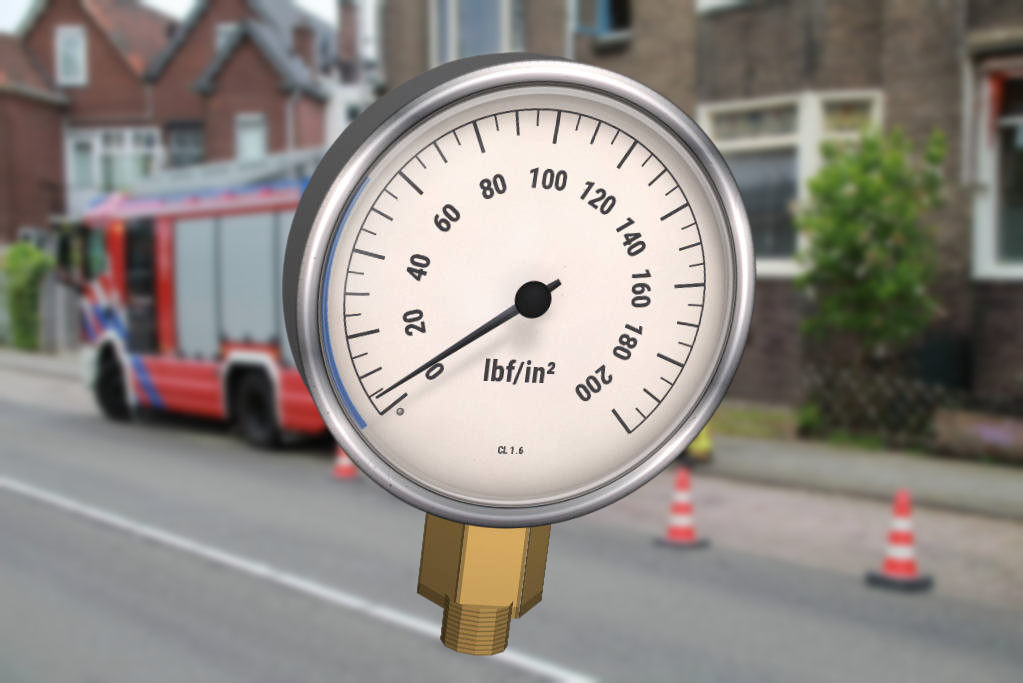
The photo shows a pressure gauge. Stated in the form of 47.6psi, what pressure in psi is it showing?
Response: 5psi
